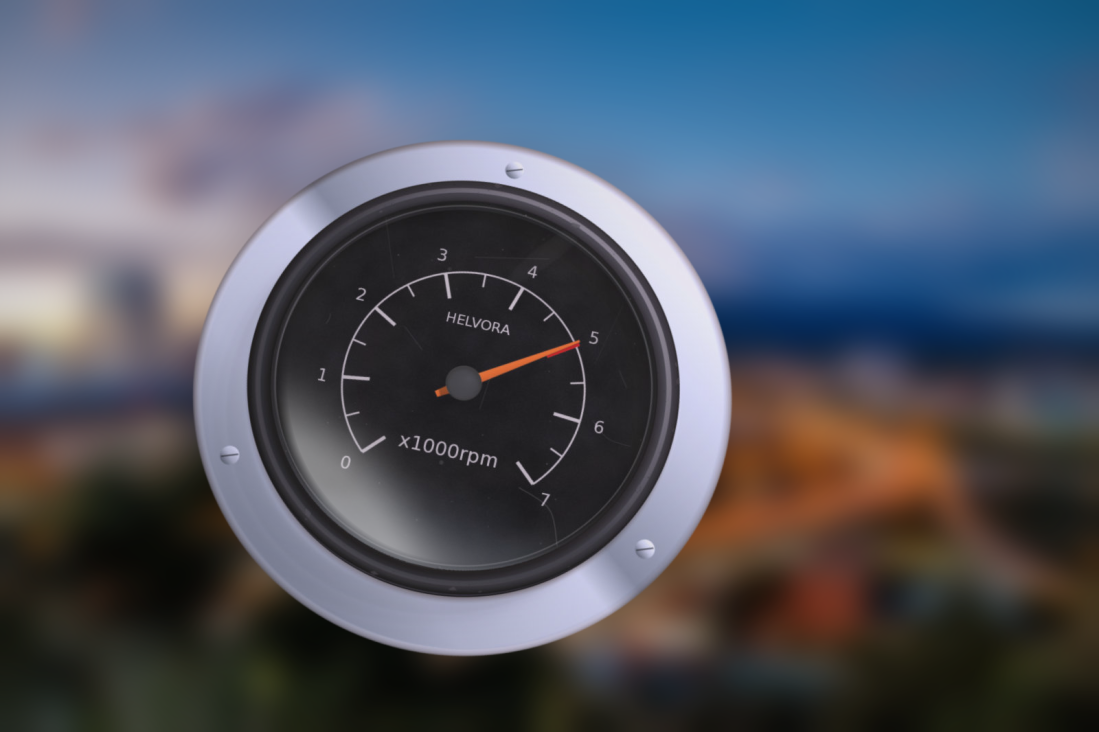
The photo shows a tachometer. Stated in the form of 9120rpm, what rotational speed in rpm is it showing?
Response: 5000rpm
